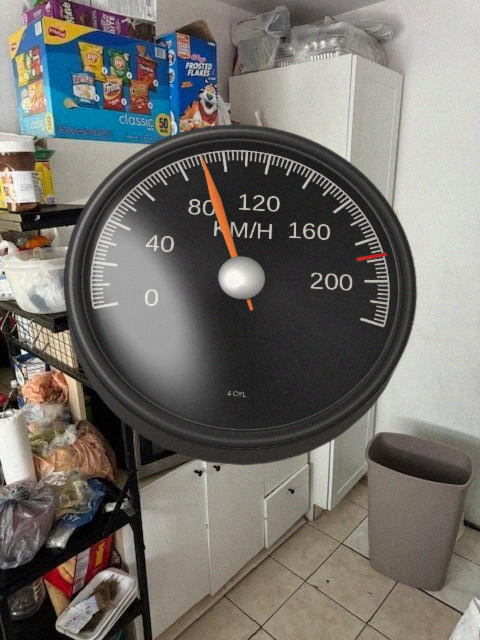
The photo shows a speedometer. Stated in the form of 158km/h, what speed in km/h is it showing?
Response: 90km/h
